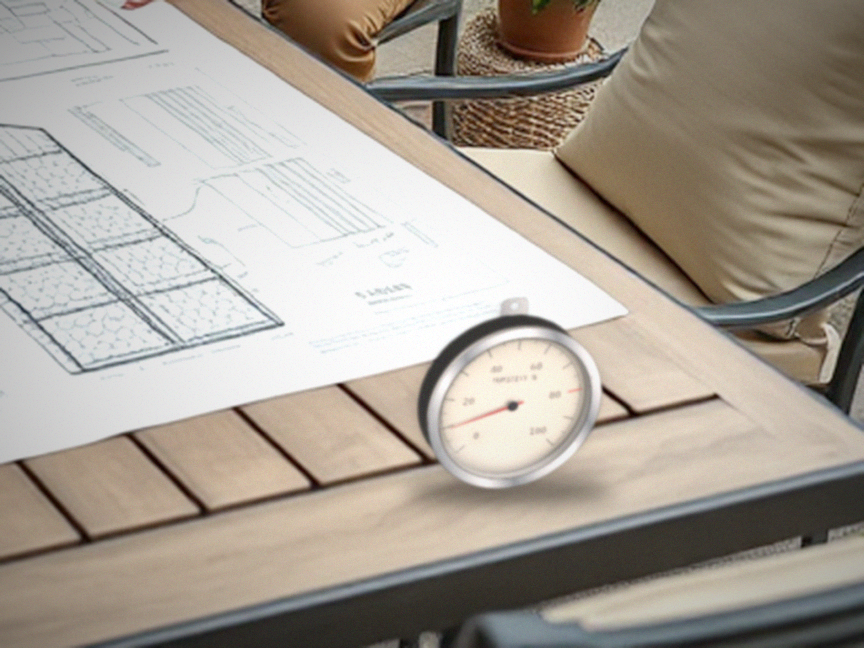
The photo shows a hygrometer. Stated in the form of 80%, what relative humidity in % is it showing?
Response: 10%
